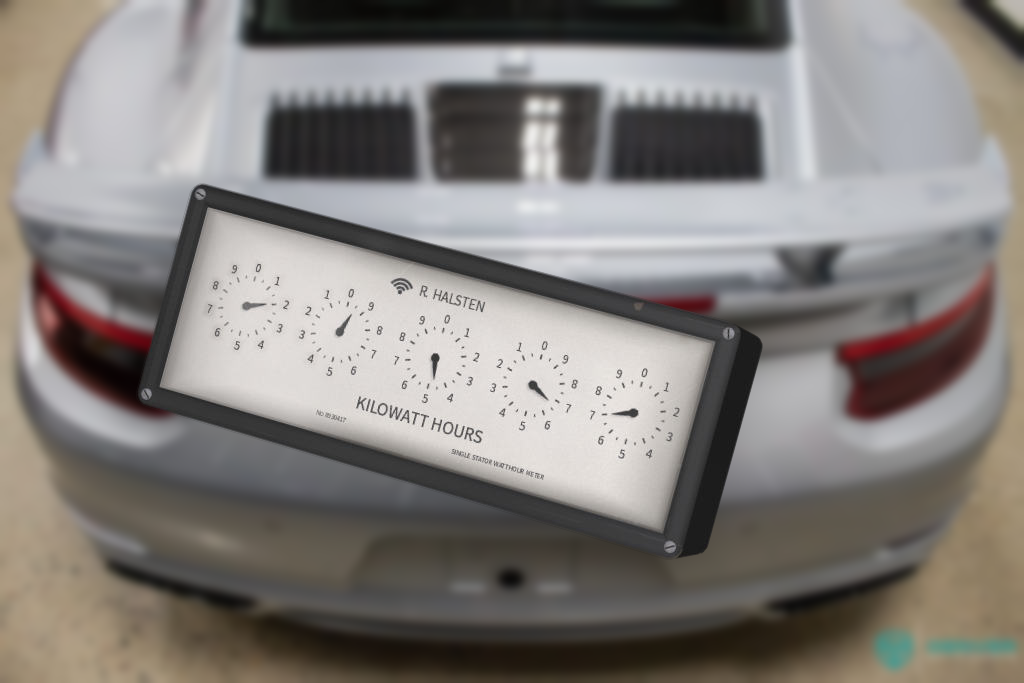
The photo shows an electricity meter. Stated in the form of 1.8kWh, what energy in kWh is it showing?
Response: 19467kWh
